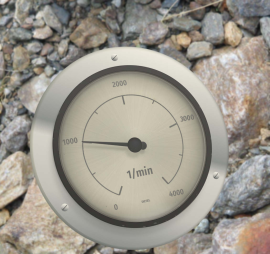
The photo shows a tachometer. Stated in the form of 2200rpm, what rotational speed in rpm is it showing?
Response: 1000rpm
